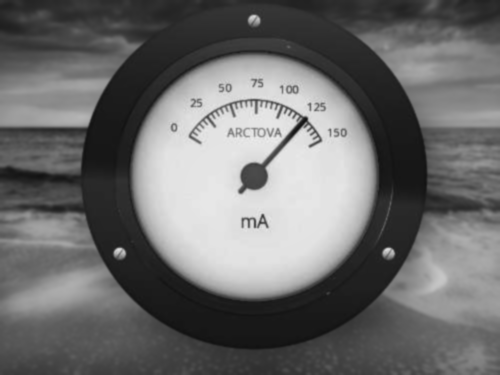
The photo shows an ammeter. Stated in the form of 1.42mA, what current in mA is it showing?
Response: 125mA
